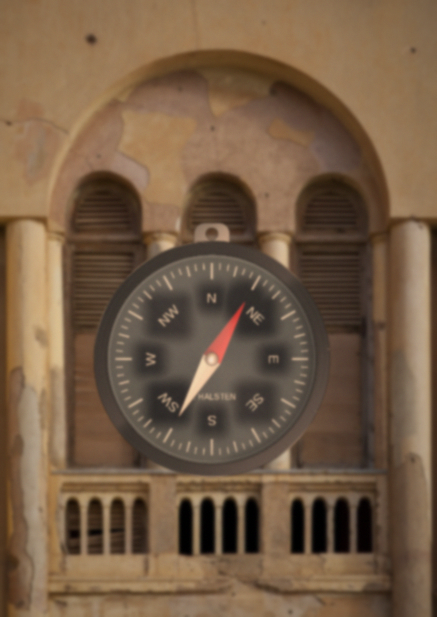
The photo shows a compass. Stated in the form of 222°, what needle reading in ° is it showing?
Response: 30°
